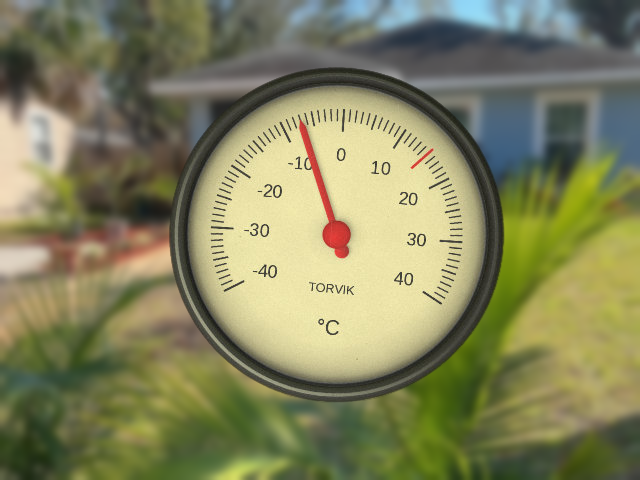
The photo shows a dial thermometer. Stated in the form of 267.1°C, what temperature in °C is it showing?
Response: -7°C
